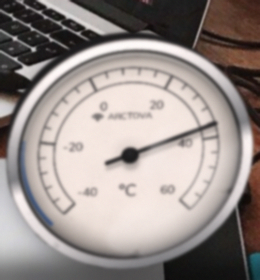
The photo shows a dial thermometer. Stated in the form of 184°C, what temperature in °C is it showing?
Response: 36°C
